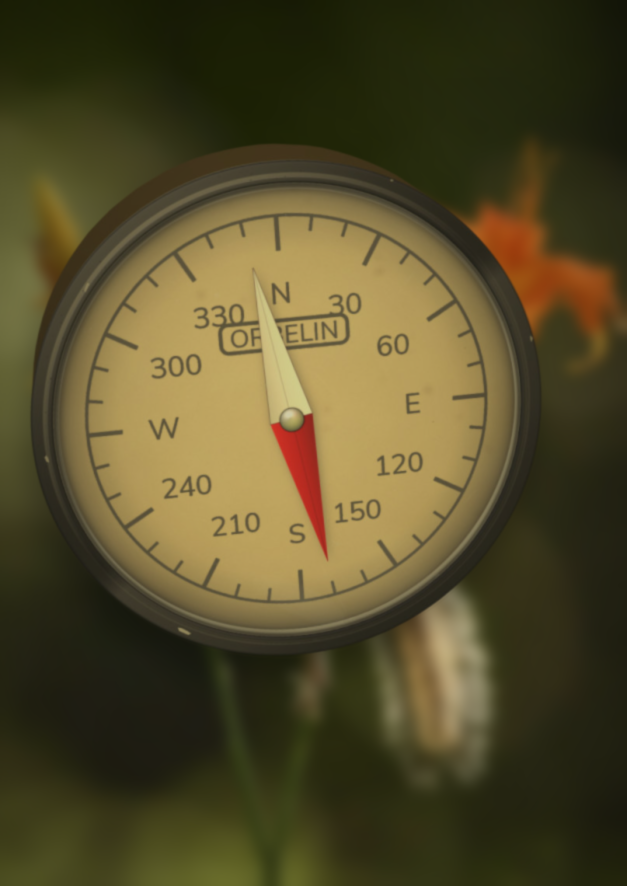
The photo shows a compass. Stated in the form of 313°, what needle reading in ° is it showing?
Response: 170°
